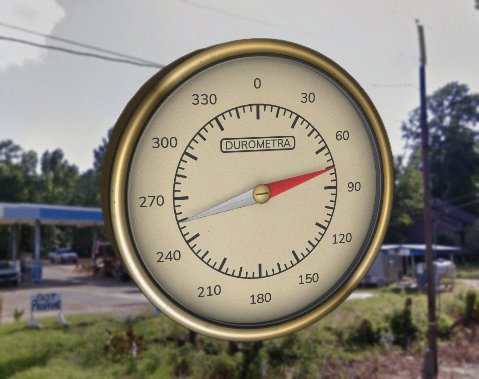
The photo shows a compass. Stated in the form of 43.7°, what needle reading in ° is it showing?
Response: 75°
